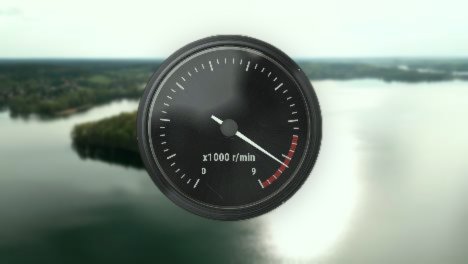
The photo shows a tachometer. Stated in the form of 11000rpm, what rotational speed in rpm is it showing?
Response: 8200rpm
